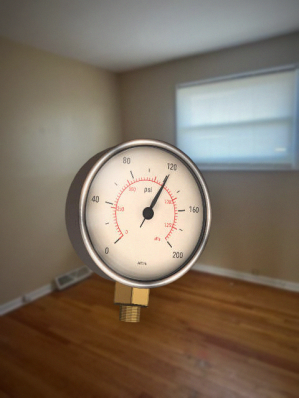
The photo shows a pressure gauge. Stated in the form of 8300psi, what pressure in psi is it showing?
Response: 120psi
